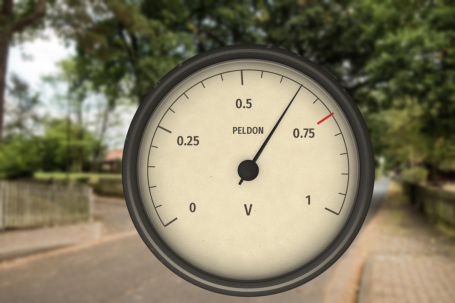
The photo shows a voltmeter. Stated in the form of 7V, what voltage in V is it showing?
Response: 0.65V
